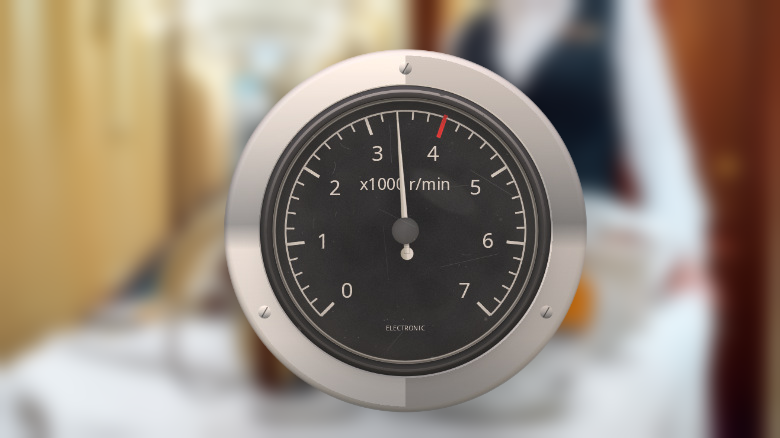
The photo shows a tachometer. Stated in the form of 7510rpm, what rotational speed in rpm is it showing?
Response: 3400rpm
